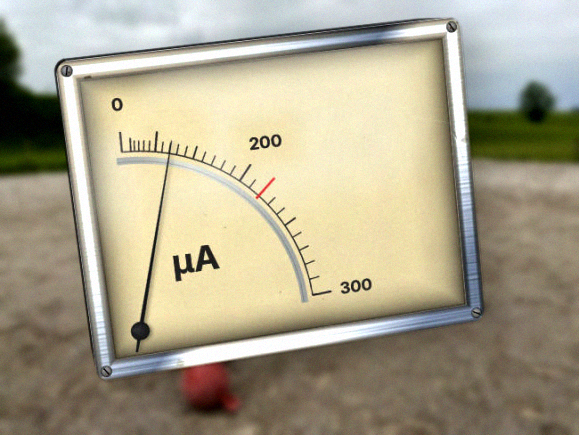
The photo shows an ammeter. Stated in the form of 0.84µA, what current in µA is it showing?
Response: 120µA
